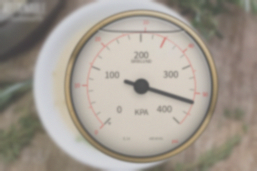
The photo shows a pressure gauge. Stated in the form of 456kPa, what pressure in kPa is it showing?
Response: 360kPa
